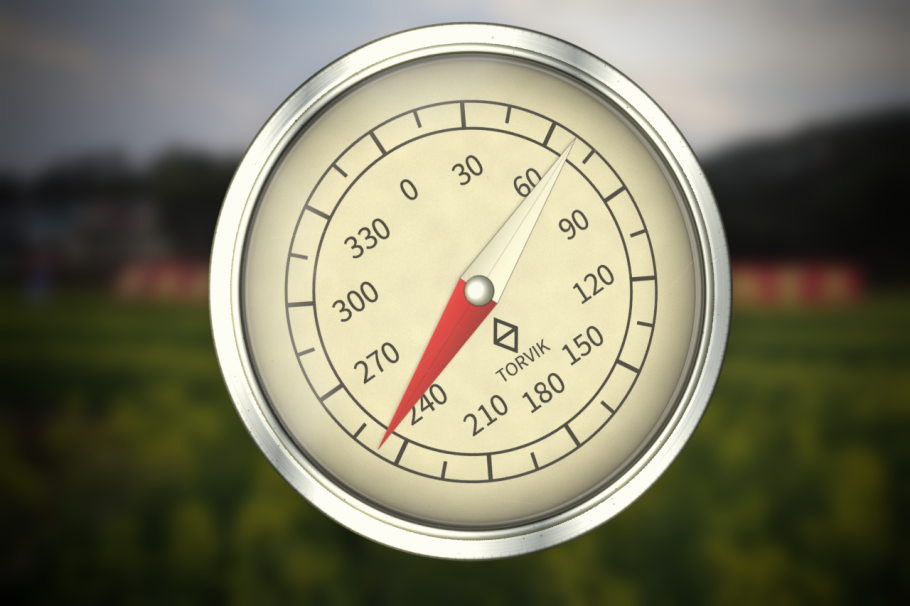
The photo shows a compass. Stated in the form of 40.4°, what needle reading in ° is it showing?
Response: 247.5°
